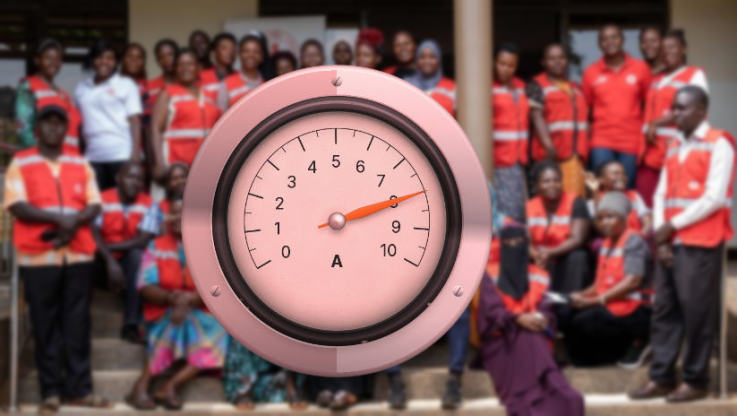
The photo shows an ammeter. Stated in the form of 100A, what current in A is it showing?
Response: 8A
